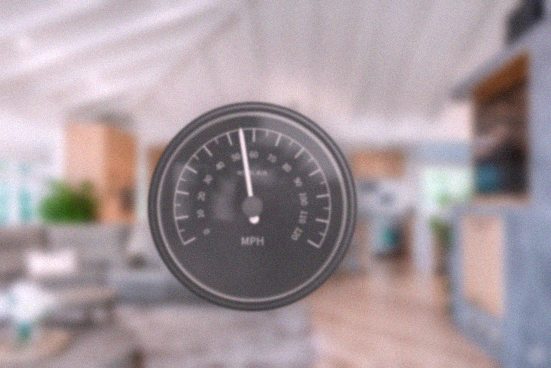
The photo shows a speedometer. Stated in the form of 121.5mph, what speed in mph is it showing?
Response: 55mph
